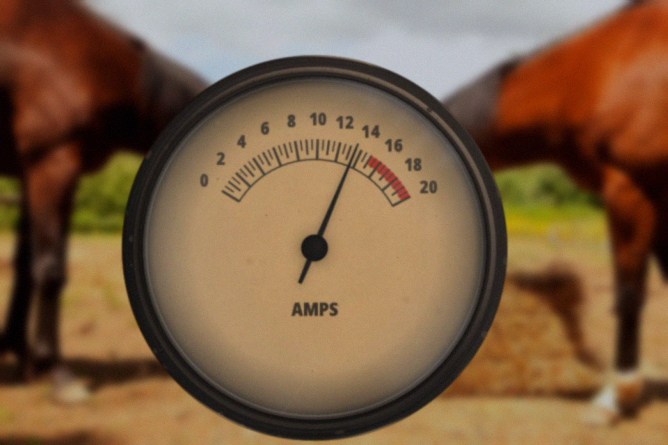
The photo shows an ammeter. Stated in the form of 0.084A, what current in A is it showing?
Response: 13.5A
